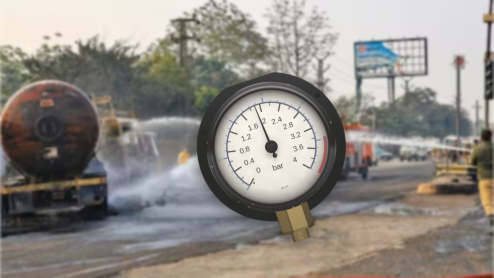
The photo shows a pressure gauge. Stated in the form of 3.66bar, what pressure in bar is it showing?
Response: 1.9bar
